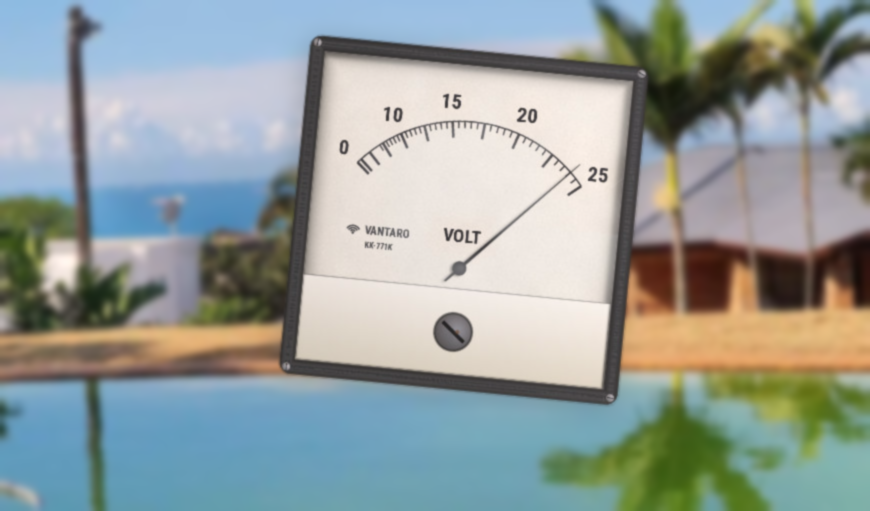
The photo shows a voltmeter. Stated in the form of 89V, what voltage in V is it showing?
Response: 24V
